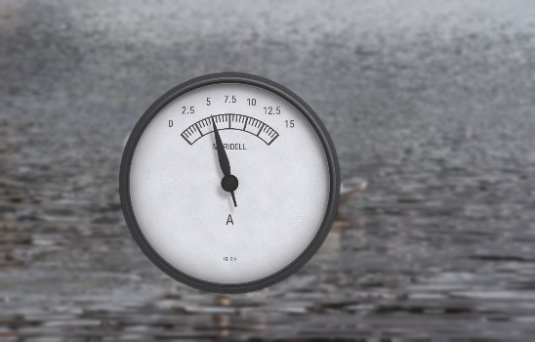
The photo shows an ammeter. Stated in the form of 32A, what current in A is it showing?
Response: 5A
